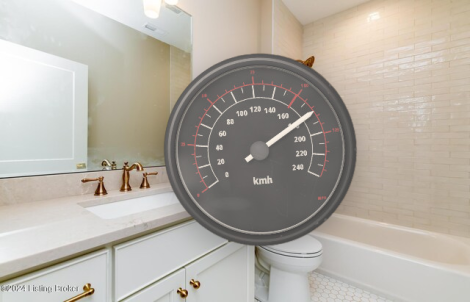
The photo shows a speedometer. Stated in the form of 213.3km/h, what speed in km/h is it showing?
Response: 180km/h
